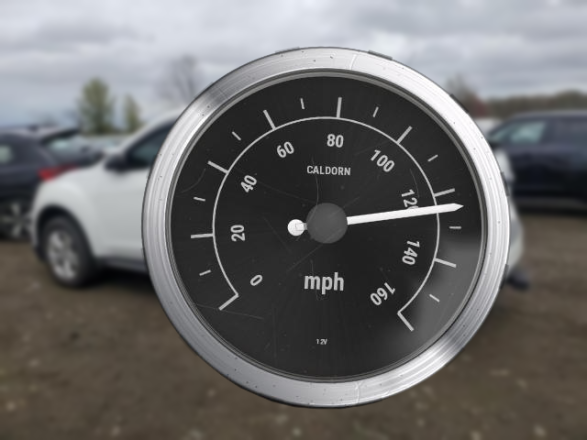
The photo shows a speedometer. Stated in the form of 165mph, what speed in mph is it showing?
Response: 125mph
